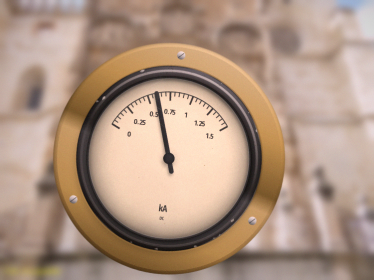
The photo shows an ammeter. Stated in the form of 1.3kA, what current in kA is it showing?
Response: 0.6kA
